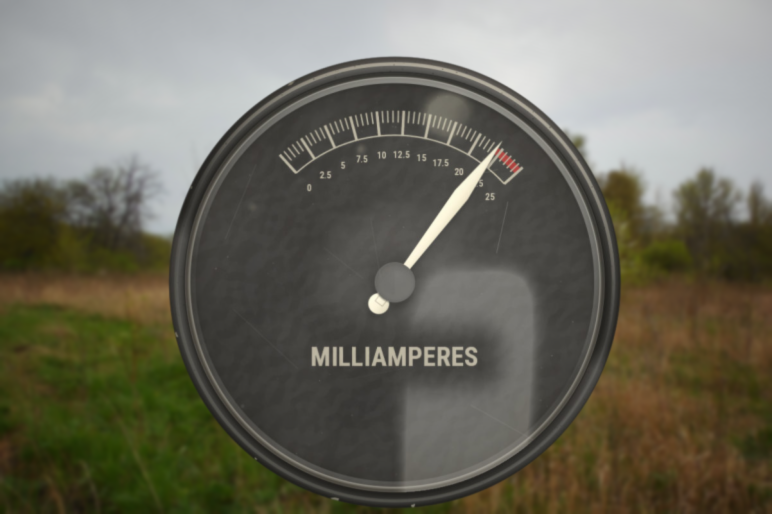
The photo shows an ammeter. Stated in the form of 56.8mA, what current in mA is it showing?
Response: 22mA
